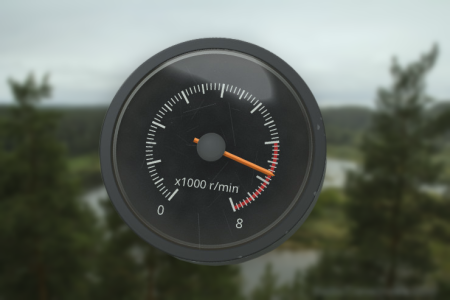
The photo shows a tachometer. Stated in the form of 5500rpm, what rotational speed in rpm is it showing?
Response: 6800rpm
